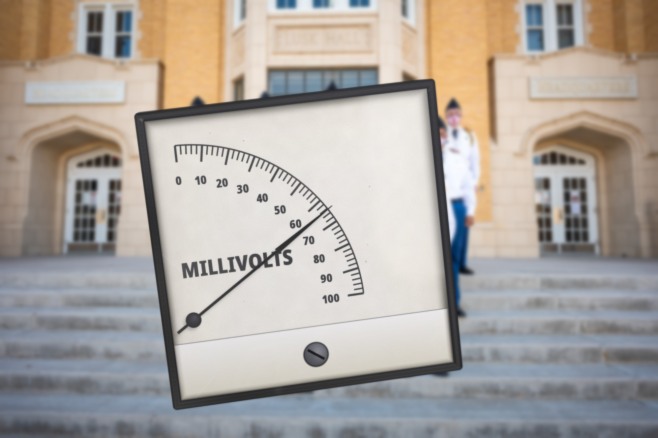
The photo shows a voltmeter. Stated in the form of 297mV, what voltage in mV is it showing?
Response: 64mV
